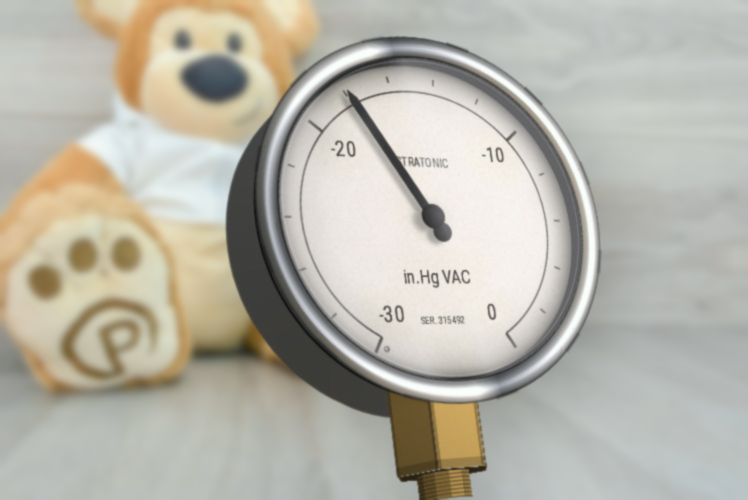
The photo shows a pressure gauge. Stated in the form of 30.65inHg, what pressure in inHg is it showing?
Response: -18inHg
